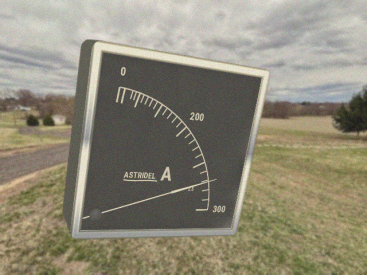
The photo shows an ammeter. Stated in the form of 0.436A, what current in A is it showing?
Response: 270A
